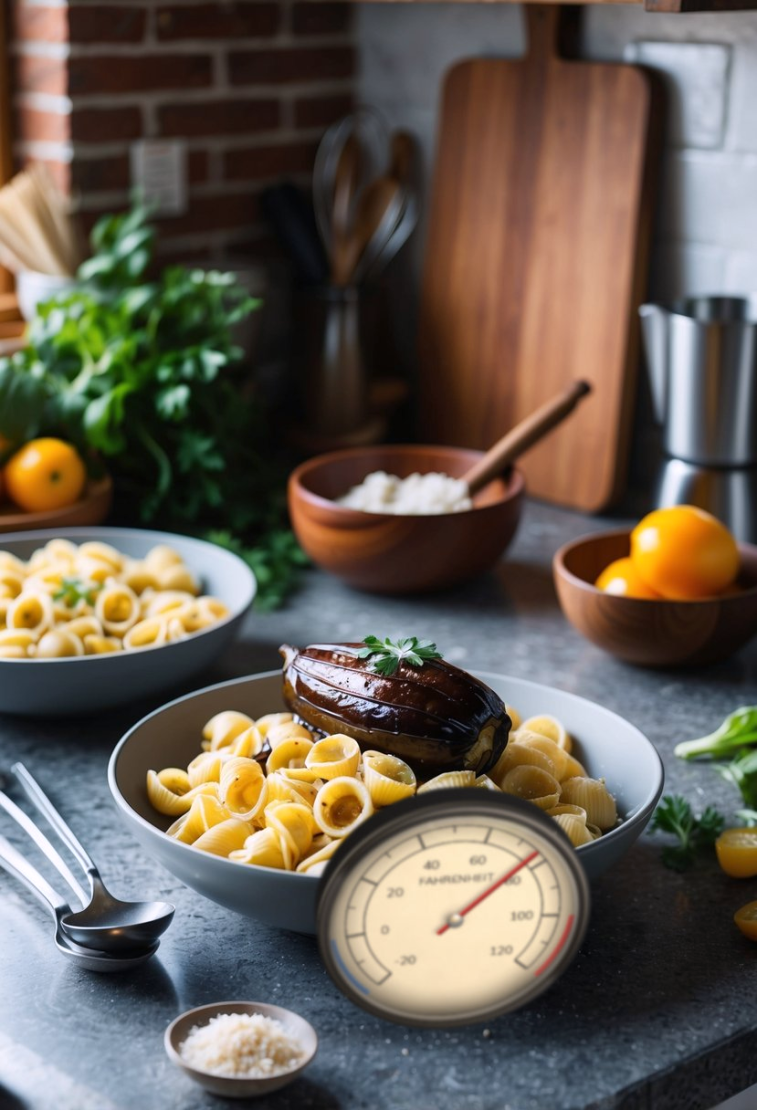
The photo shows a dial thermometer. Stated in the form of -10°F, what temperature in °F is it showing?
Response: 75°F
